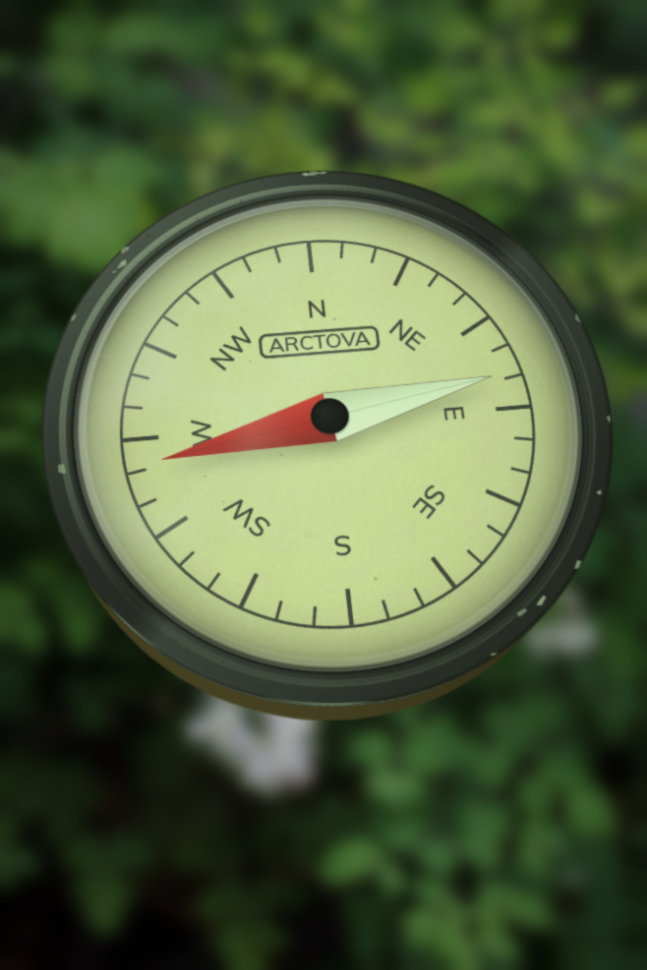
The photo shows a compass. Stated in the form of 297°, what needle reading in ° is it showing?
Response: 260°
